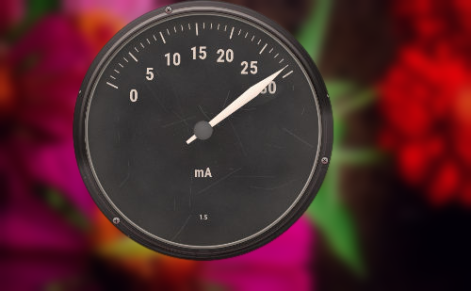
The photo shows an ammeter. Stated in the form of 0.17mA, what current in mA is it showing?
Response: 29mA
